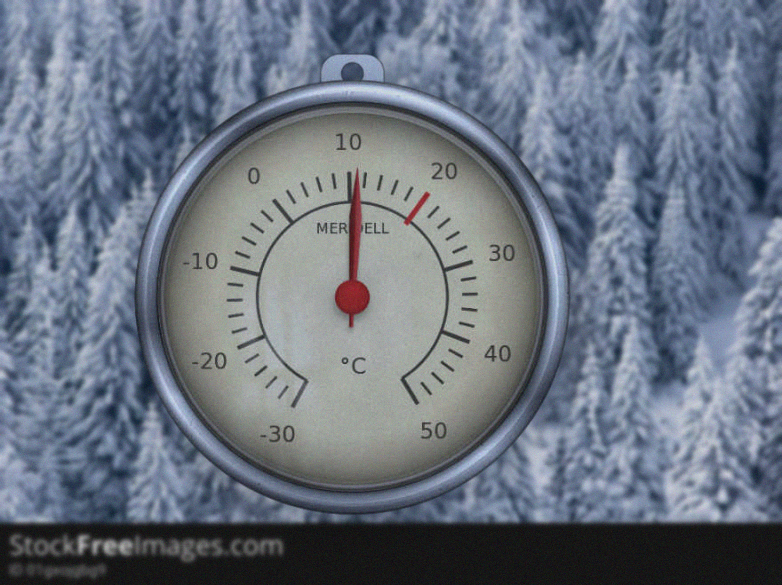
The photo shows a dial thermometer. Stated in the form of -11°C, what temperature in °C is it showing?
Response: 11°C
